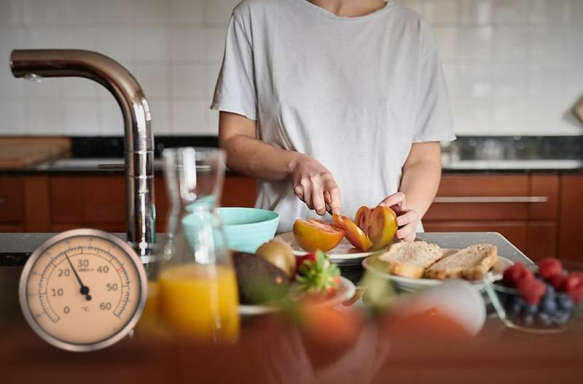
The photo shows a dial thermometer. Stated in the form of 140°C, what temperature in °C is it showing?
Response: 25°C
